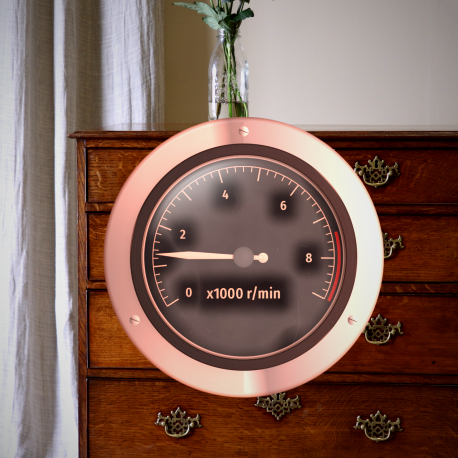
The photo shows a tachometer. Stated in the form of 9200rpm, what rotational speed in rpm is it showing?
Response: 1300rpm
